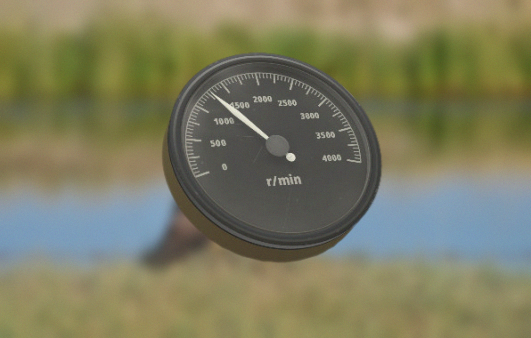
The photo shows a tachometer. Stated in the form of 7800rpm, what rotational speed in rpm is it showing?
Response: 1250rpm
